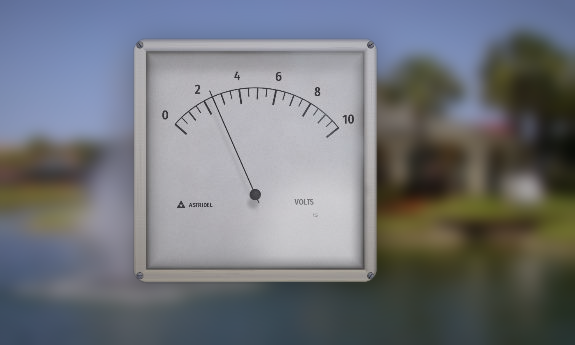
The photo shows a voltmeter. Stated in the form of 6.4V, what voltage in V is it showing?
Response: 2.5V
